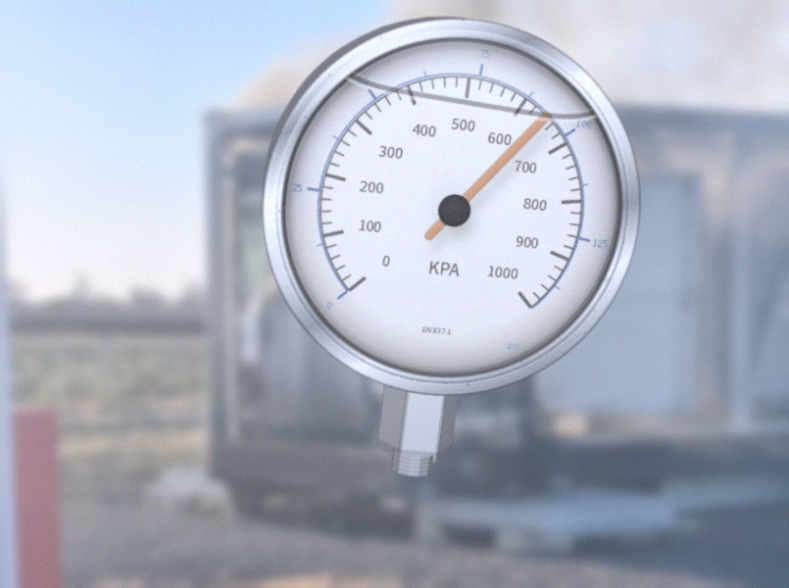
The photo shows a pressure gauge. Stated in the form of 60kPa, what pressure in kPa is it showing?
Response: 640kPa
